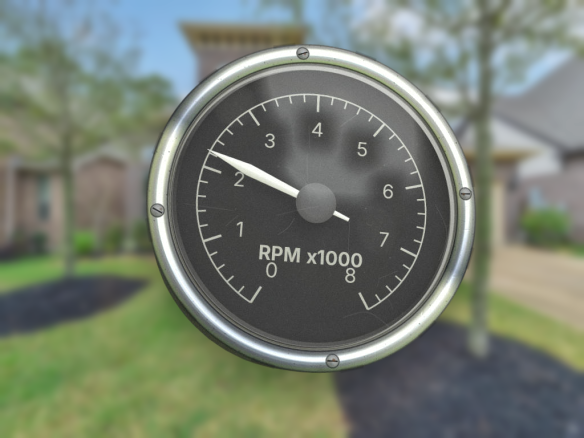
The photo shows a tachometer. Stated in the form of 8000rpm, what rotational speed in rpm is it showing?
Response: 2200rpm
